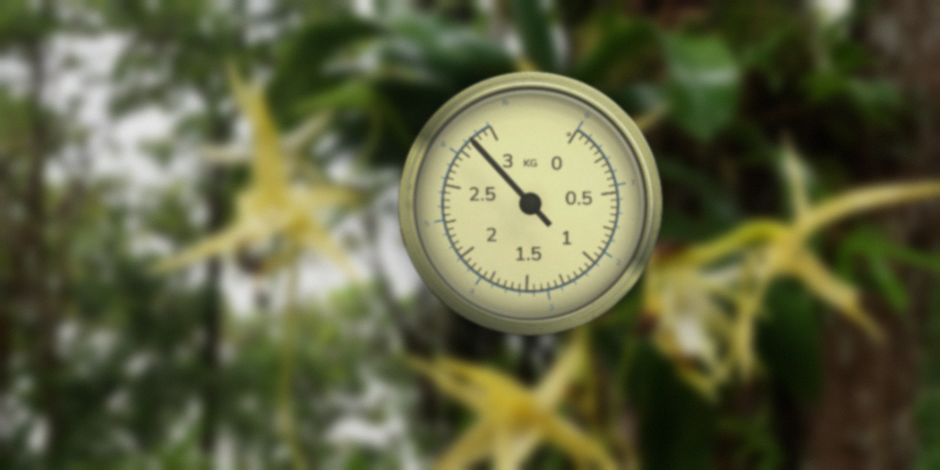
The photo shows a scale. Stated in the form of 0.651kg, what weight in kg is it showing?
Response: 2.85kg
